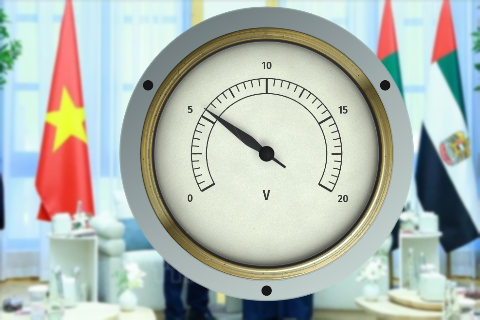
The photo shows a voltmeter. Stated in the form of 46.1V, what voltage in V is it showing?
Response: 5.5V
